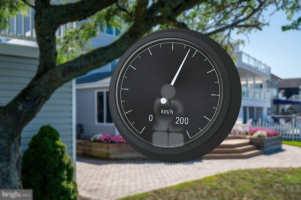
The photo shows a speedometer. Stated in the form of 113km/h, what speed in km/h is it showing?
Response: 115km/h
